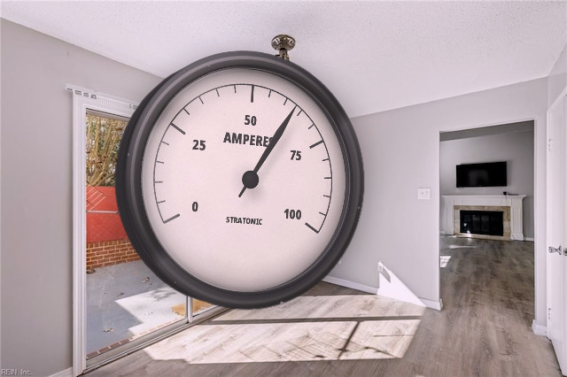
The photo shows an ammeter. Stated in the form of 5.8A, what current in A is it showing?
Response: 62.5A
